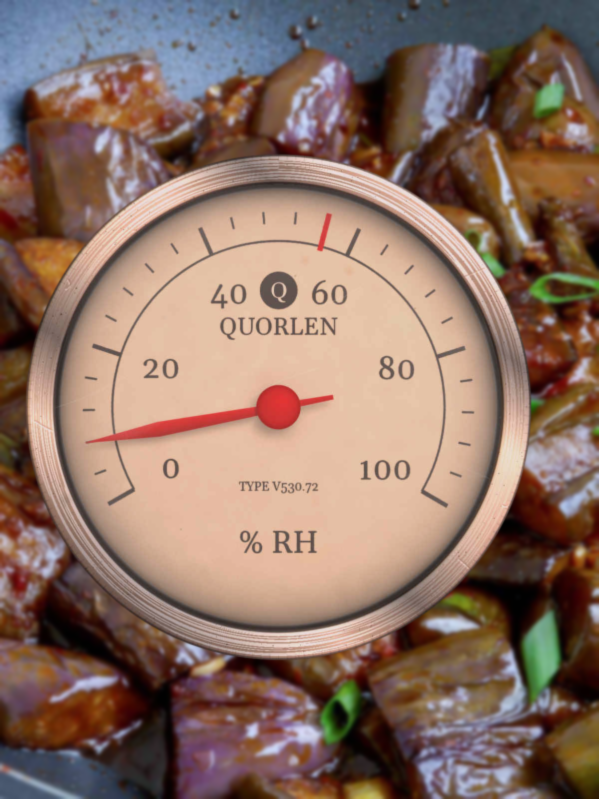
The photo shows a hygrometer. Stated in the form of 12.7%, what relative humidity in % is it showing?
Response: 8%
